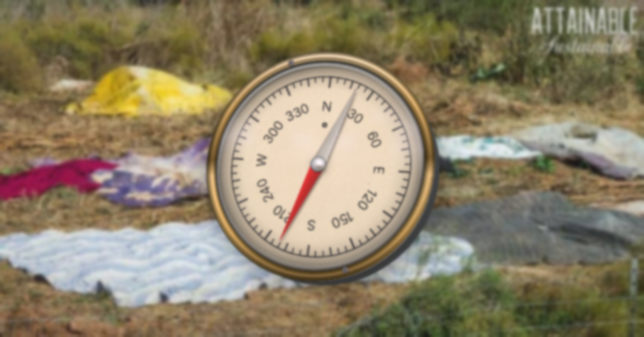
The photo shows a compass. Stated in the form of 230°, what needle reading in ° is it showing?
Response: 200°
